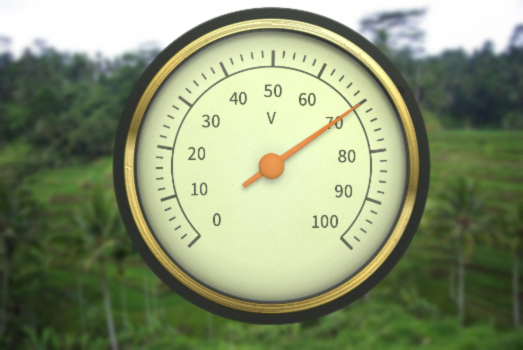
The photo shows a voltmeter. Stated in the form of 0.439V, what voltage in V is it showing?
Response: 70V
